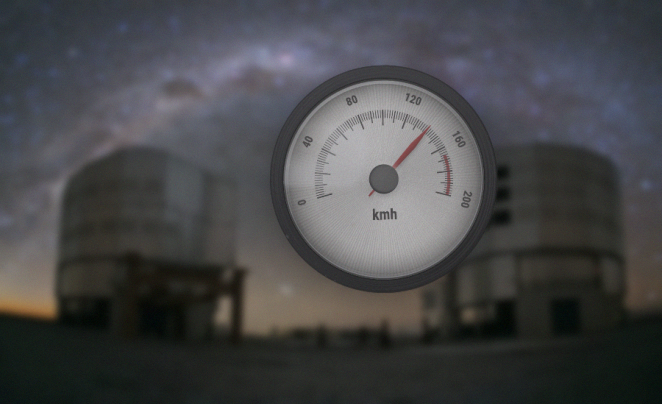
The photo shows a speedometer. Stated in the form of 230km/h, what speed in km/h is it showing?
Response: 140km/h
